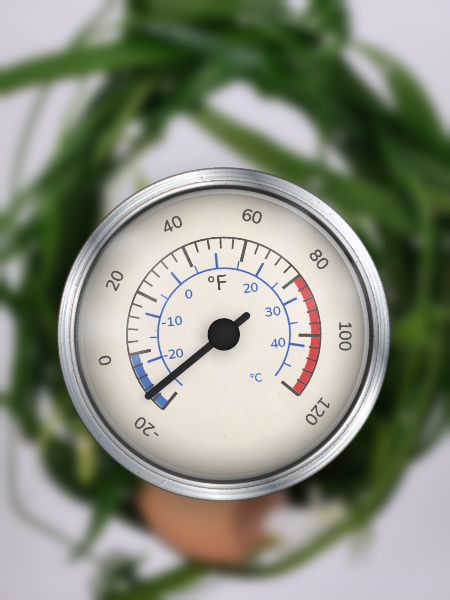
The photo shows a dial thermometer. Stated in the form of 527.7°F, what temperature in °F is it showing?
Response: -14°F
